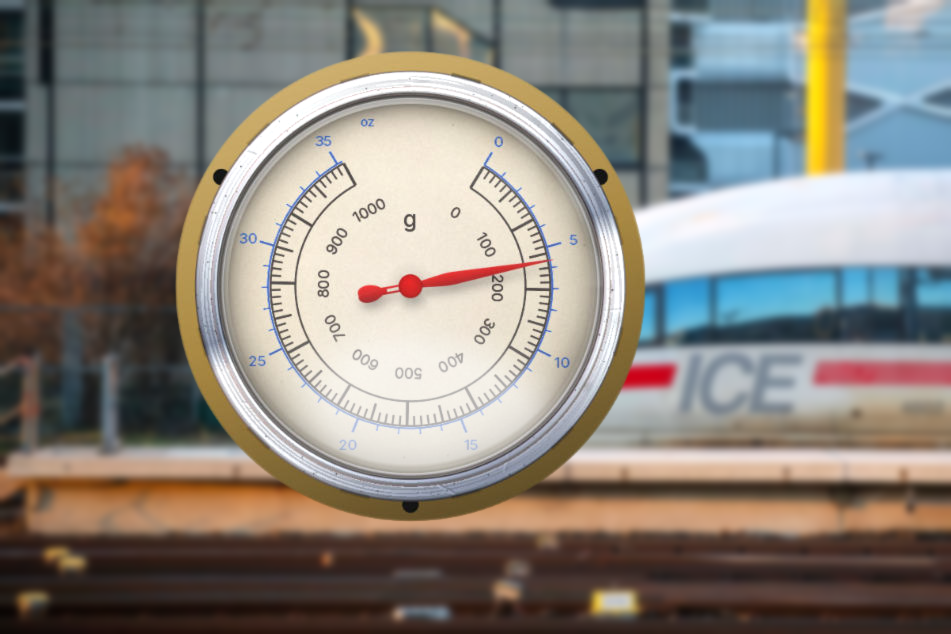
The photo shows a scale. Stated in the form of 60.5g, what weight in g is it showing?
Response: 160g
